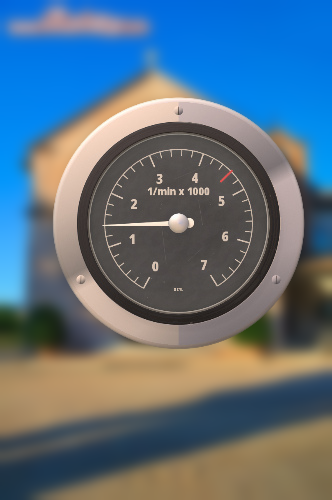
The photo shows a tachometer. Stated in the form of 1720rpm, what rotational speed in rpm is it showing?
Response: 1400rpm
